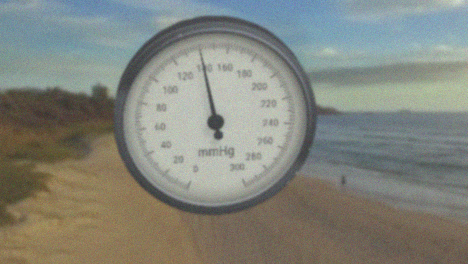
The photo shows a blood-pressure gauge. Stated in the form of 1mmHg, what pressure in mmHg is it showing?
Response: 140mmHg
